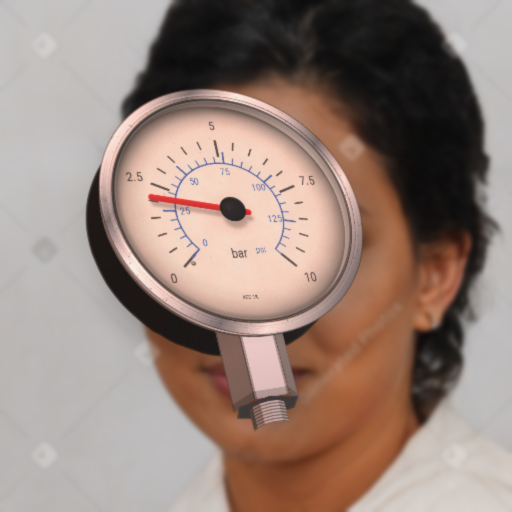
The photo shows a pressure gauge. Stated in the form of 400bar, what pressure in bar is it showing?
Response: 2bar
